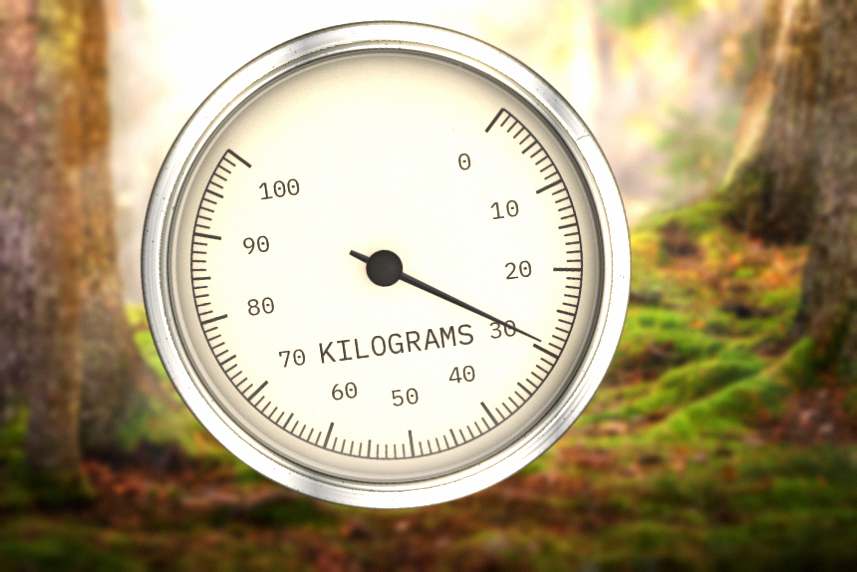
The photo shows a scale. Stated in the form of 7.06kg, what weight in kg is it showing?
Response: 29kg
